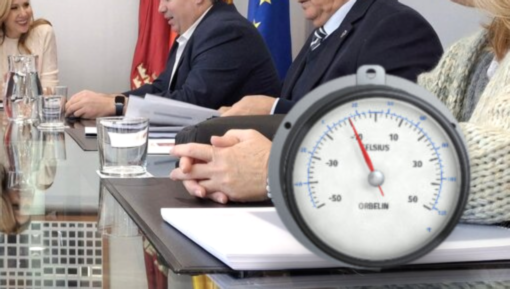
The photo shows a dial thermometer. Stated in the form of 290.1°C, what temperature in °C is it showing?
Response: -10°C
